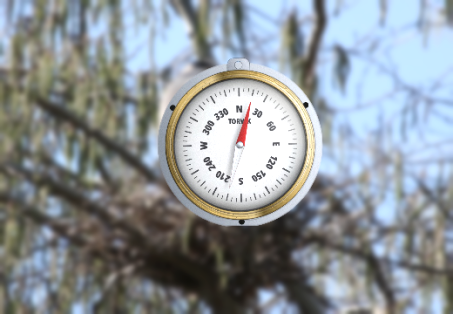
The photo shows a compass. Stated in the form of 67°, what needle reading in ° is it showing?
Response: 15°
